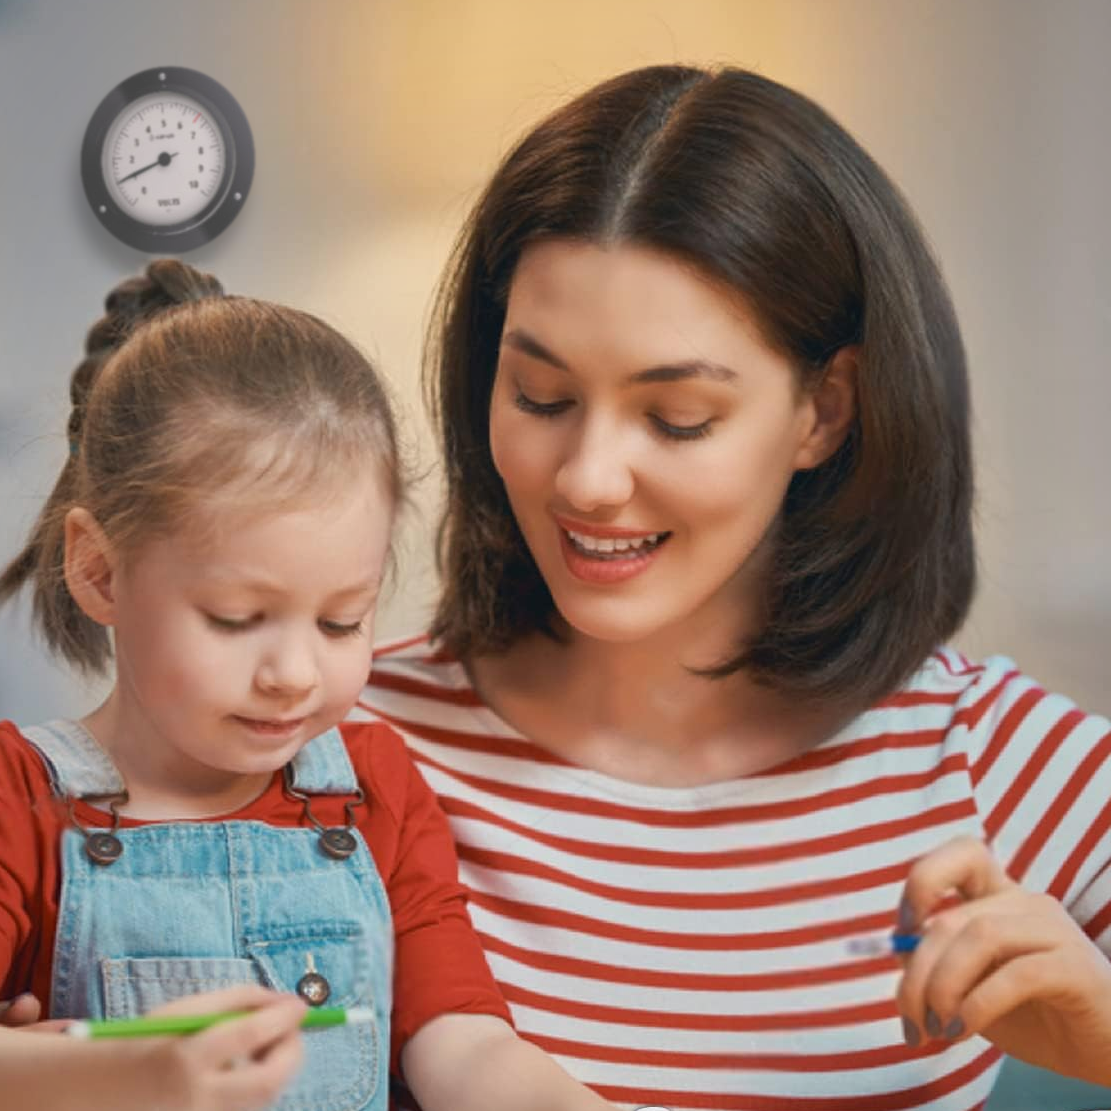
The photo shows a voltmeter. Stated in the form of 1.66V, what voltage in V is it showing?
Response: 1V
